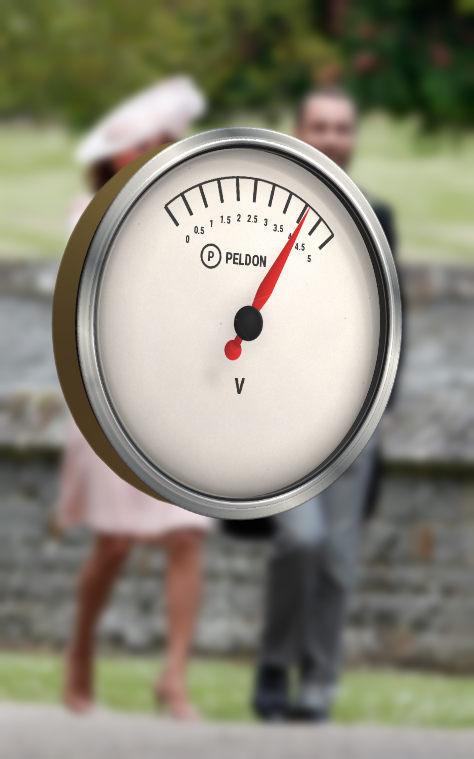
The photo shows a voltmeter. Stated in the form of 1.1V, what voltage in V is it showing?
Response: 4V
